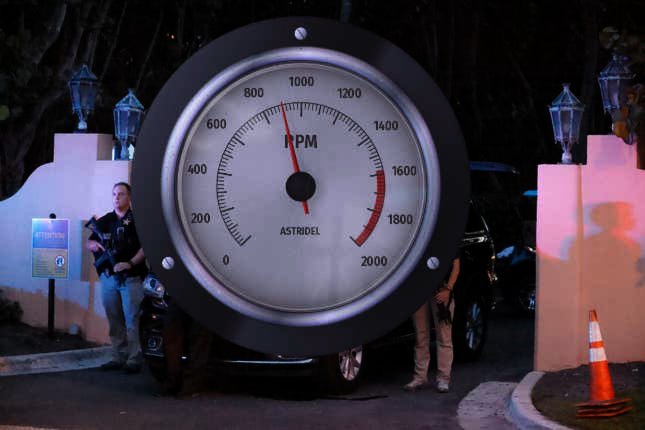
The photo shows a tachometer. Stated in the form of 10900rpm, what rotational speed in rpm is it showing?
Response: 900rpm
